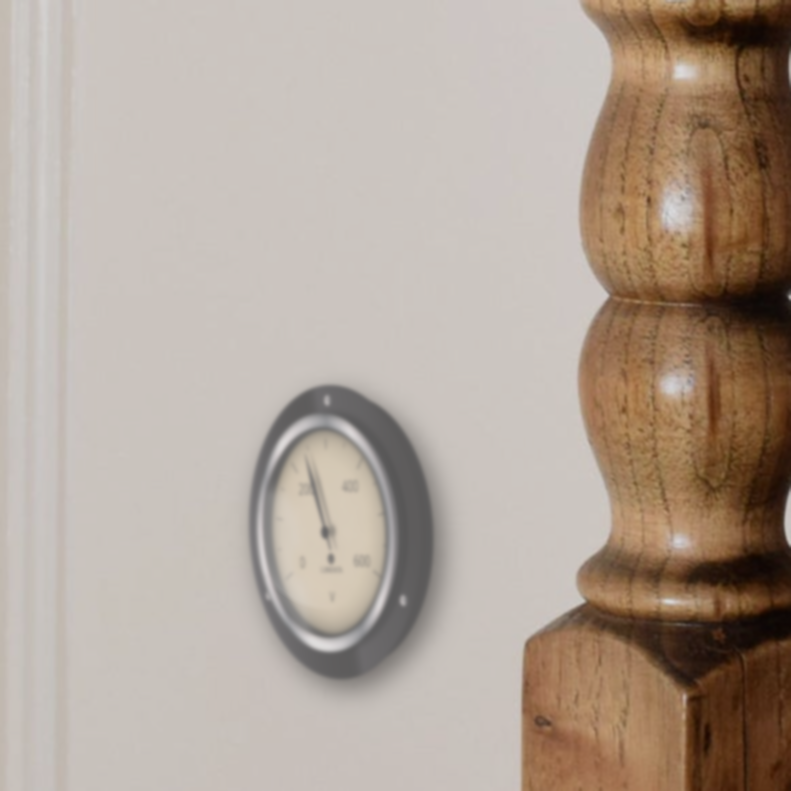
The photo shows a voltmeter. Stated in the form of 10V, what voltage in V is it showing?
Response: 250V
